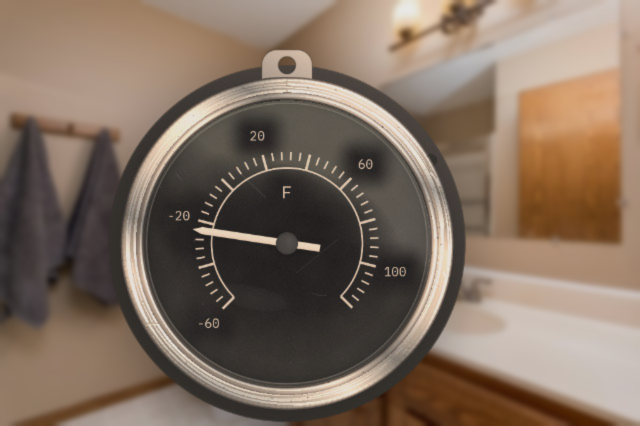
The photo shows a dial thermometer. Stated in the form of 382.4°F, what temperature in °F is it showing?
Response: -24°F
